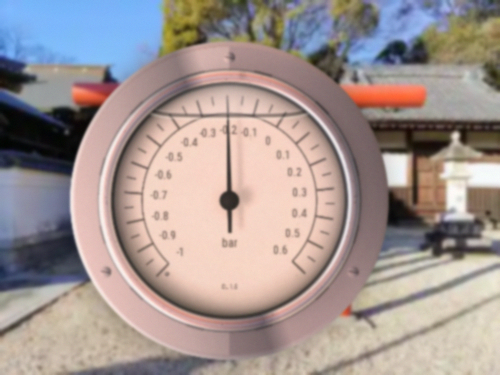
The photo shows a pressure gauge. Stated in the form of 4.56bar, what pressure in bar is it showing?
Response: -0.2bar
